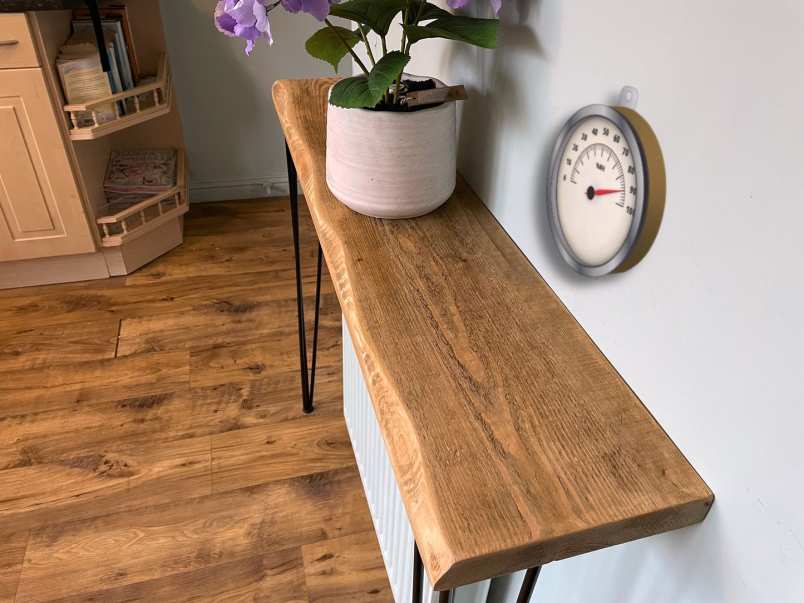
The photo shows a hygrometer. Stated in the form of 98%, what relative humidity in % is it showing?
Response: 90%
